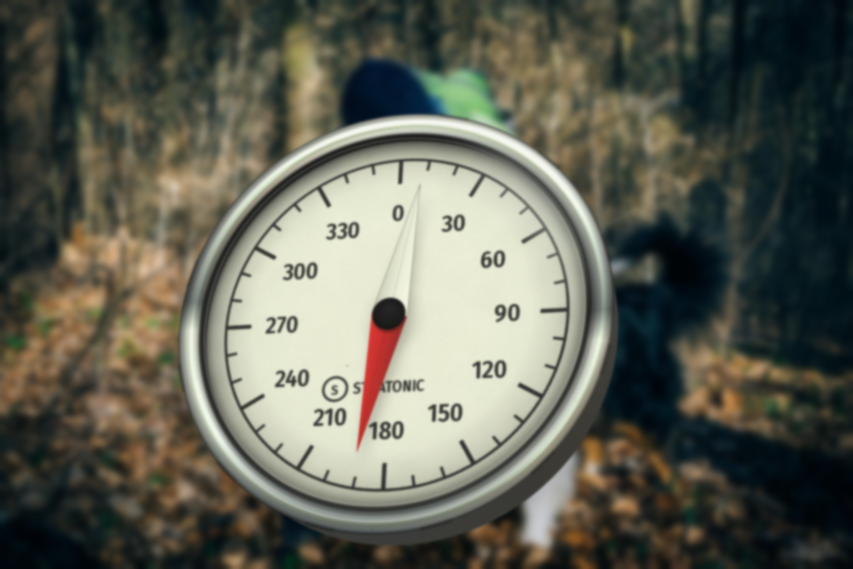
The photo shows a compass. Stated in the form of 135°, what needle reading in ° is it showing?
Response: 190°
